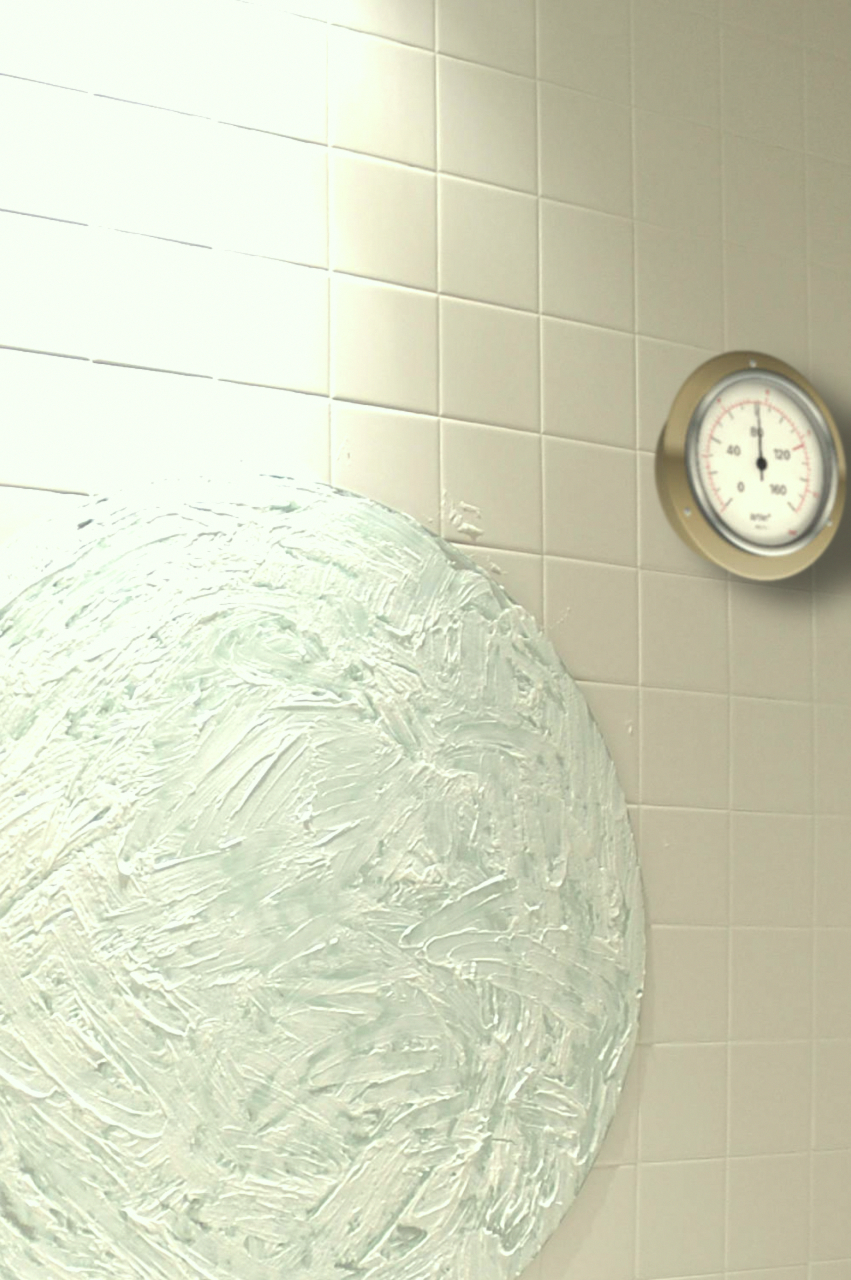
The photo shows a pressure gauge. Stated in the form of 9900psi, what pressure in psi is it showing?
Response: 80psi
